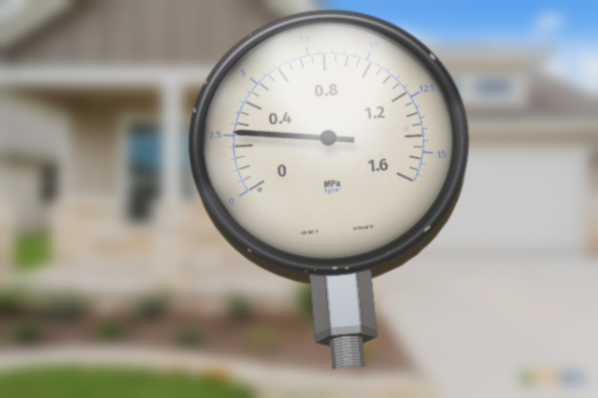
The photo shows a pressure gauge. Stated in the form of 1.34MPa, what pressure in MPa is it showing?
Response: 0.25MPa
